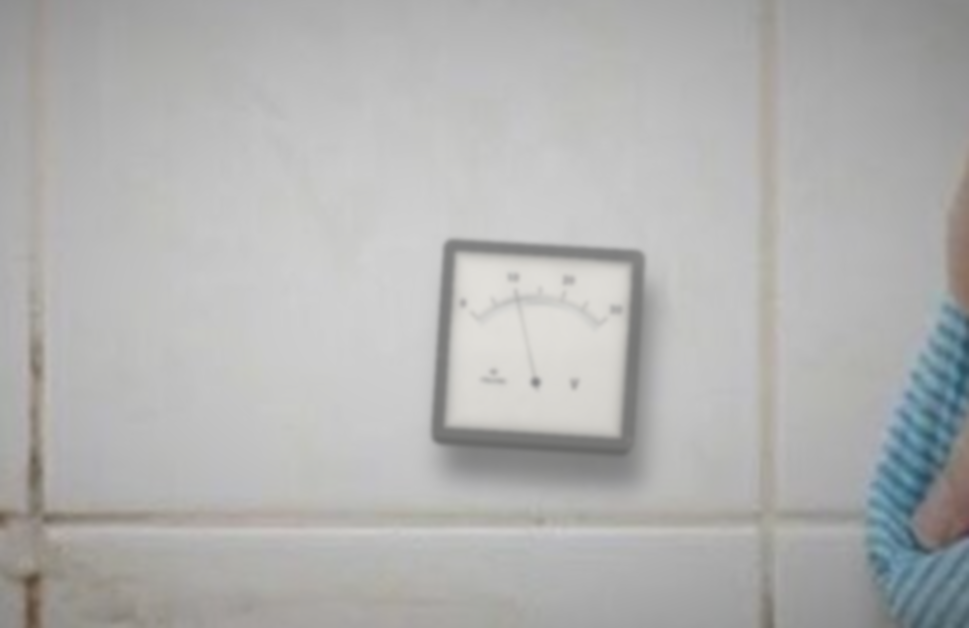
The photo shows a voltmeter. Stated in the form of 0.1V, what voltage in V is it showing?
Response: 10V
